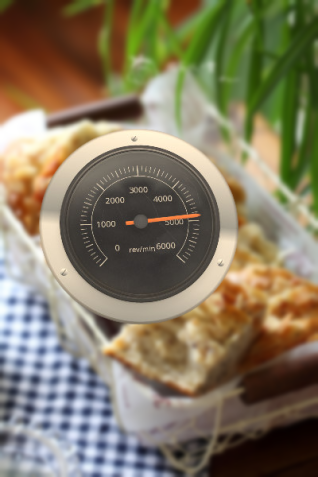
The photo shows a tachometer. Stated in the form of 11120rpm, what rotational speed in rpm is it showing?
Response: 4900rpm
